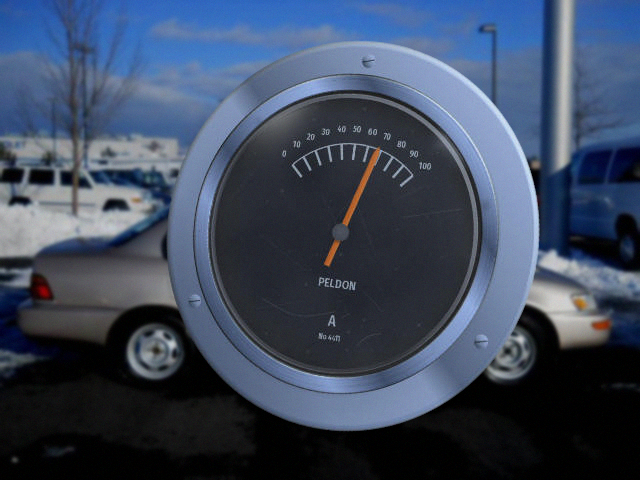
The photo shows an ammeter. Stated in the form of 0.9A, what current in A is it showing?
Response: 70A
